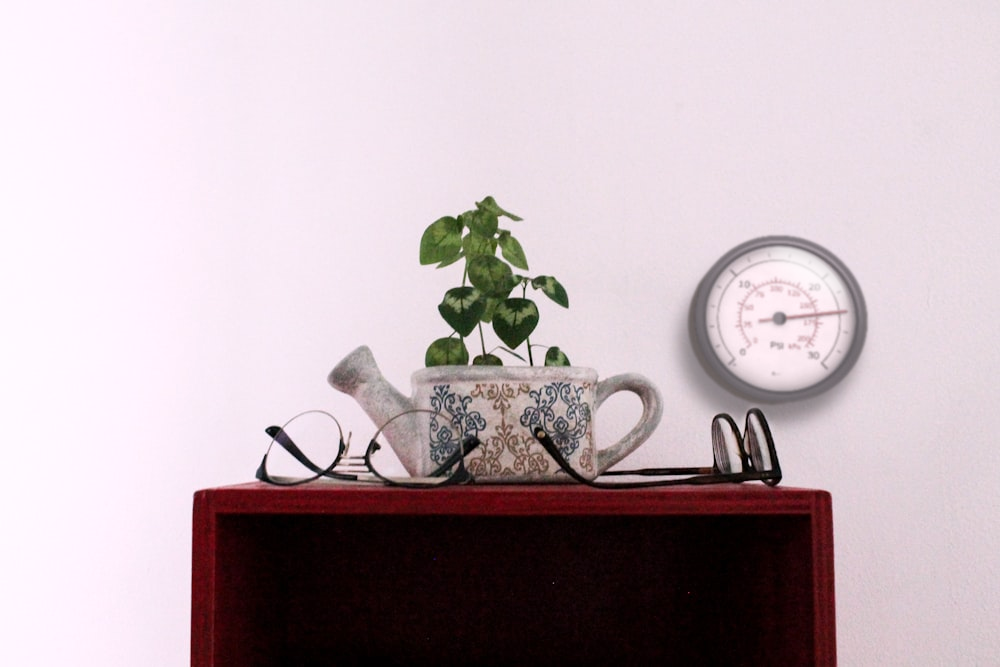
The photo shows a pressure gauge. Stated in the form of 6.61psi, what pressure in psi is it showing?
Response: 24psi
